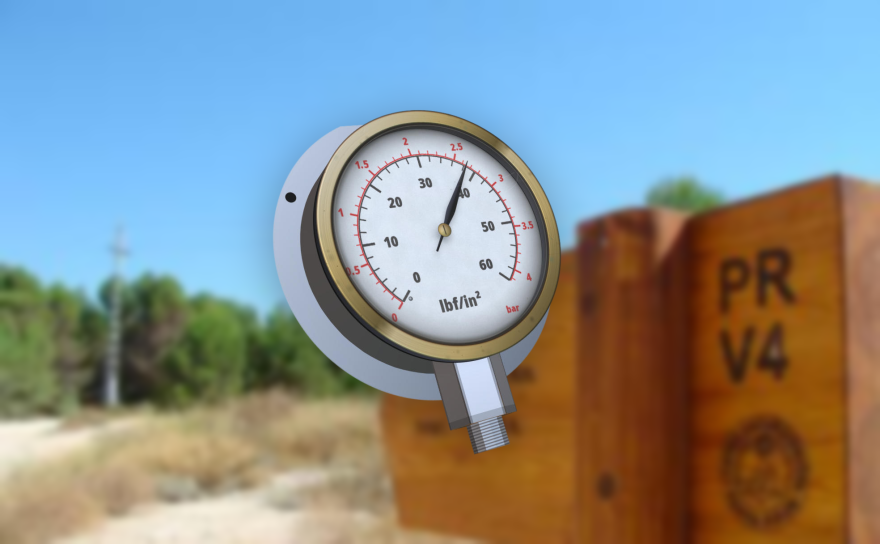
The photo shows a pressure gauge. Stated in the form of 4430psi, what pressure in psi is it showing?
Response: 38psi
